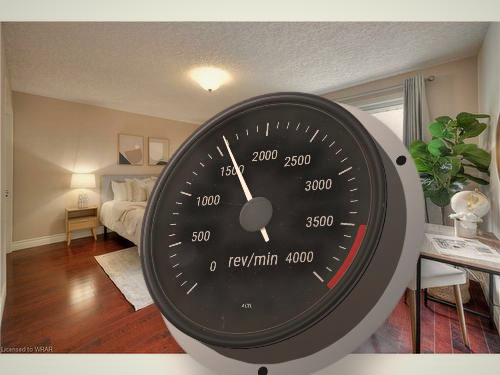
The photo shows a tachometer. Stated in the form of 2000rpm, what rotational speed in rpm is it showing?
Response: 1600rpm
